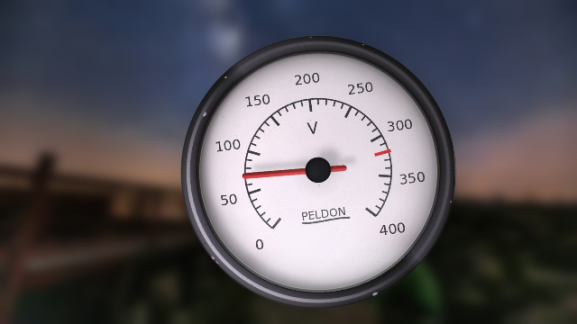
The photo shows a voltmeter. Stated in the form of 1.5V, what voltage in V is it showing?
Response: 70V
